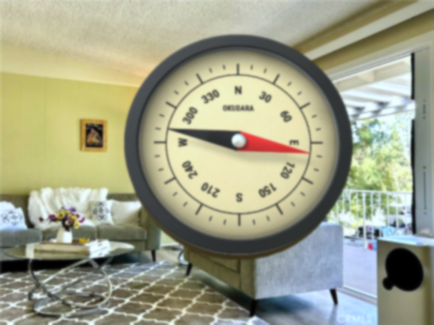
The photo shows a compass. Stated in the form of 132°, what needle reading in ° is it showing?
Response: 100°
